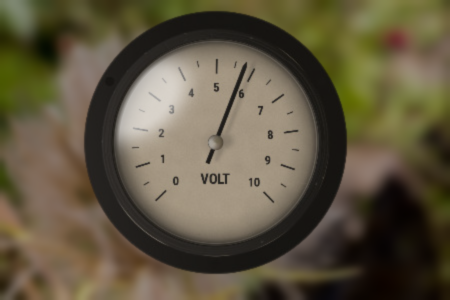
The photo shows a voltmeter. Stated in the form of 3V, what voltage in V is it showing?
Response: 5.75V
